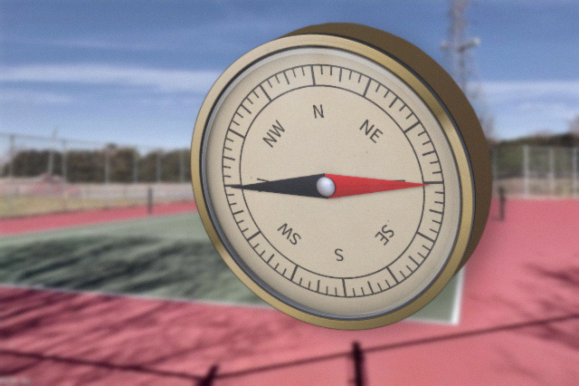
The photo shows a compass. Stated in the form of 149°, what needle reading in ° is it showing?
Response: 90°
